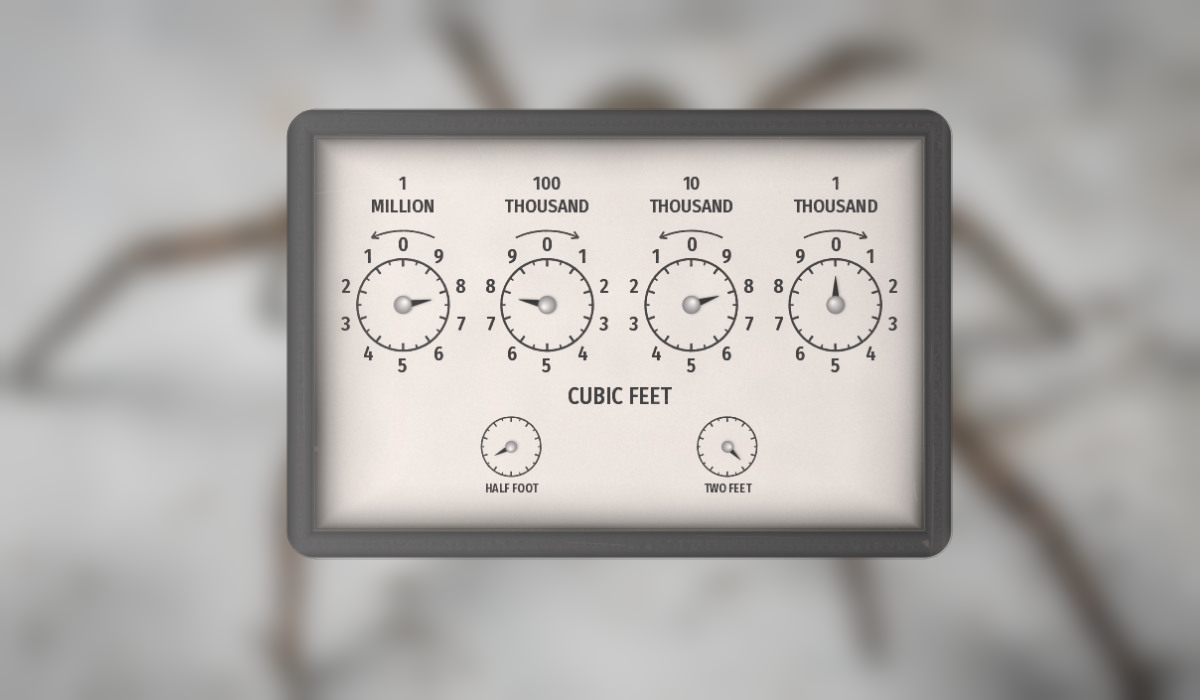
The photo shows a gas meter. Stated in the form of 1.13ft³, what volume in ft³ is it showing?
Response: 778000ft³
